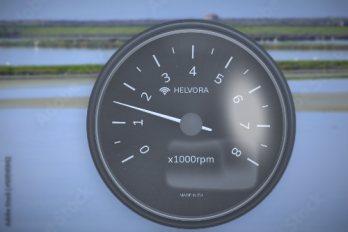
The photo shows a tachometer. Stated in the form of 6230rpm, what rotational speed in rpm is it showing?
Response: 1500rpm
